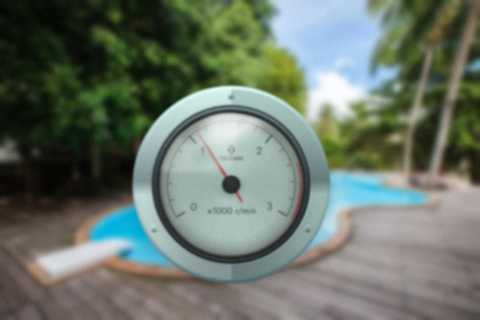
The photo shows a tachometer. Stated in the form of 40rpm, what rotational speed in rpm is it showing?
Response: 1100rpm
